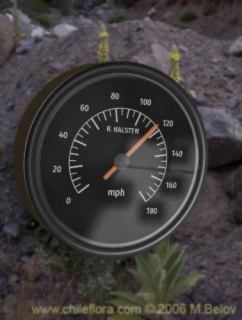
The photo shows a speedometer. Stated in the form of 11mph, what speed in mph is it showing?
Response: 115mph
